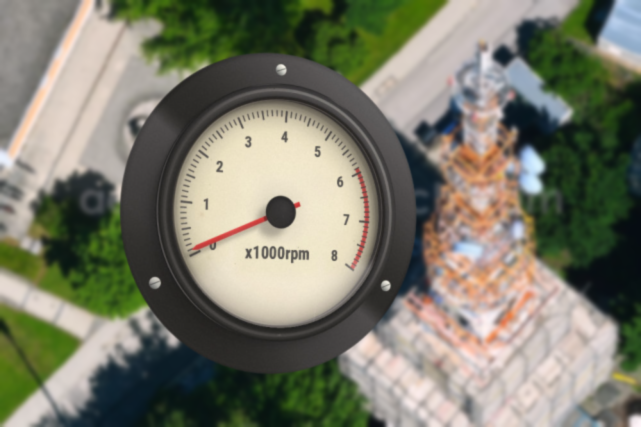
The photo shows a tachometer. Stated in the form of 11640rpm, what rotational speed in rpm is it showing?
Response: 100rpm
